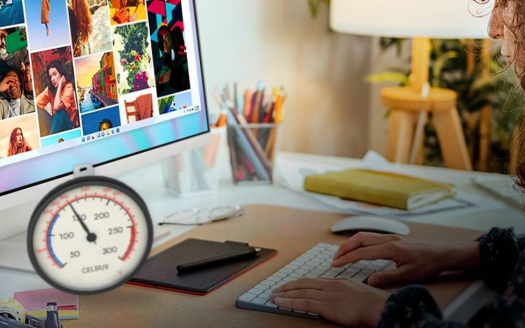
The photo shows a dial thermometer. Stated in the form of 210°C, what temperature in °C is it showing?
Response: 150°C
